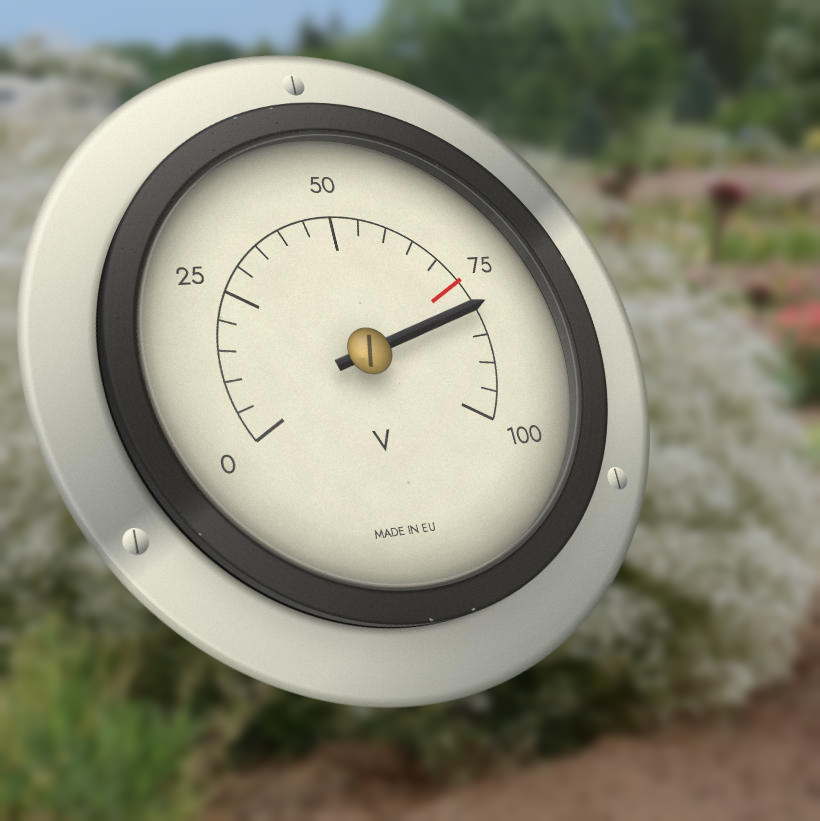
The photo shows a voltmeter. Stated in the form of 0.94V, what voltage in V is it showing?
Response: 80V
